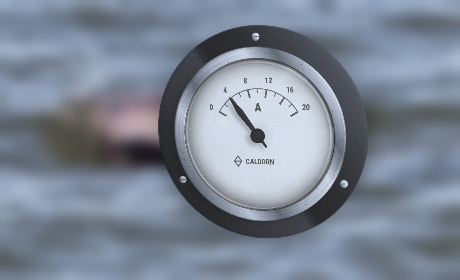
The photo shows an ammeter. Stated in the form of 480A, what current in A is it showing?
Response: 4A
